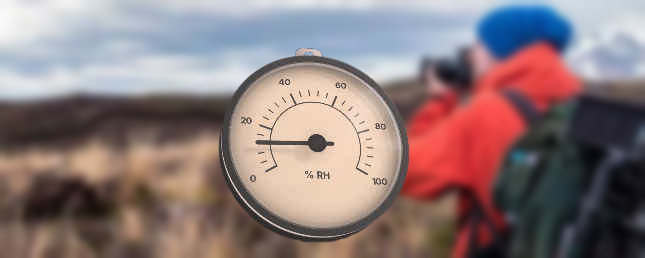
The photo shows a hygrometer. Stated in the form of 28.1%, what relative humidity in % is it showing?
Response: 12%
